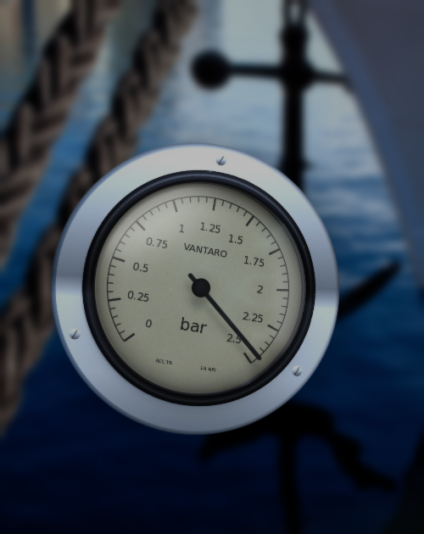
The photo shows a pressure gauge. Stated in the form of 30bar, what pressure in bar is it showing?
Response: 2.45bar
